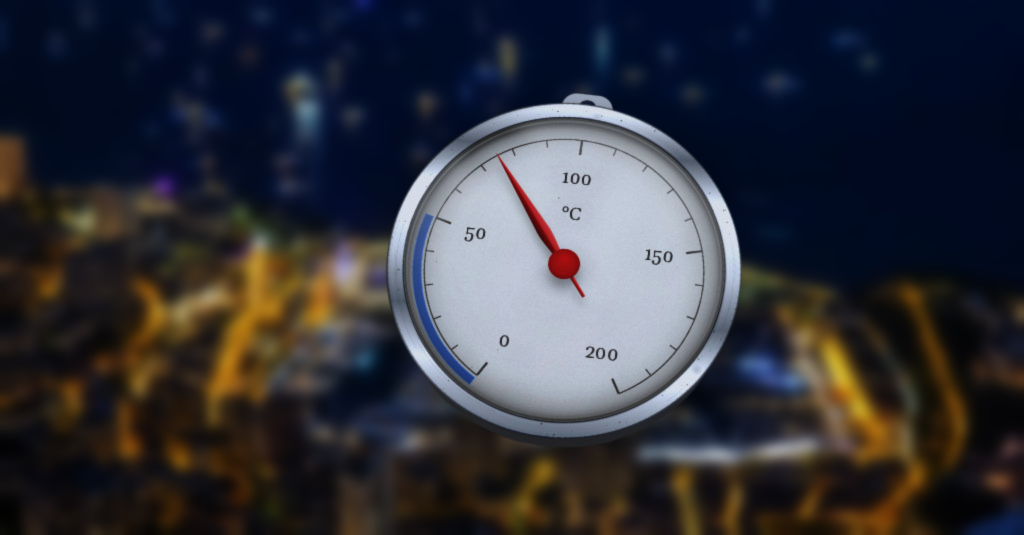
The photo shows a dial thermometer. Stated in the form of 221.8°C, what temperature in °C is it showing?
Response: 75°C
